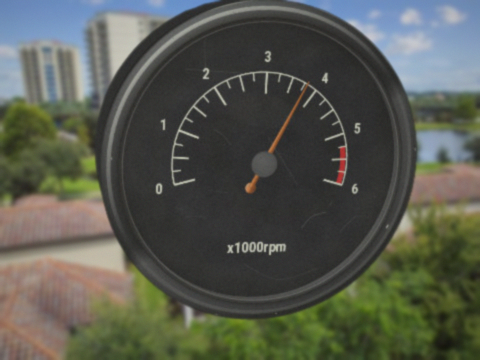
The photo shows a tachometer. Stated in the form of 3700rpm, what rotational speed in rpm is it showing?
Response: 3750rpm
